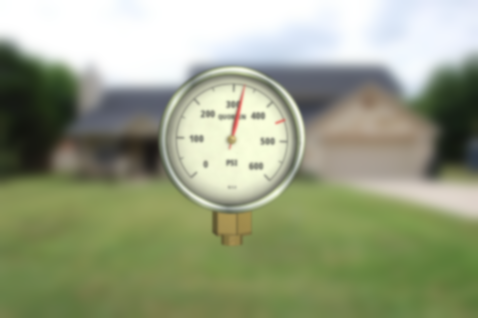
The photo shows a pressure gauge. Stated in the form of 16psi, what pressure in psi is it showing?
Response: 325psi
